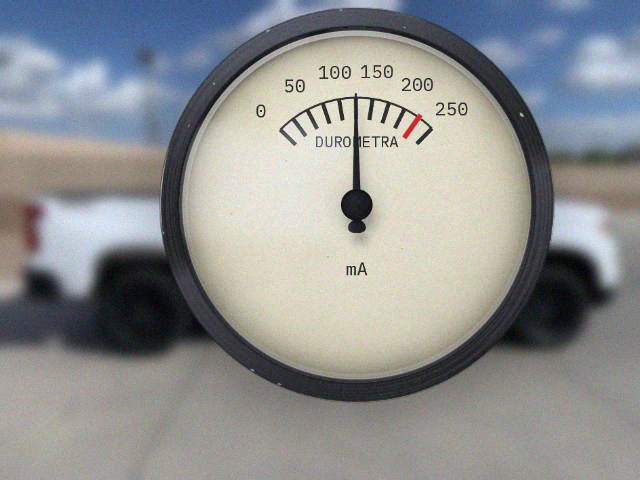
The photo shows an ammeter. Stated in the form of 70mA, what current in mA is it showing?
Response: 125mA
